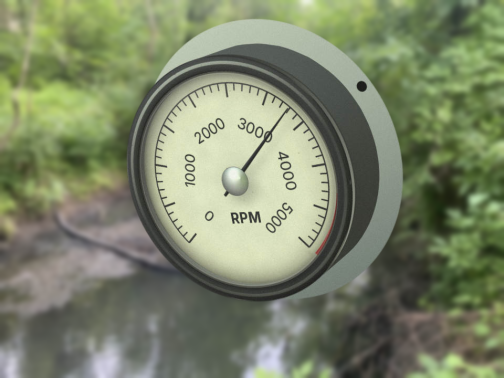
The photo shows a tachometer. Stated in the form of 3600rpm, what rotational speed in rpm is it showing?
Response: 3300rpm
